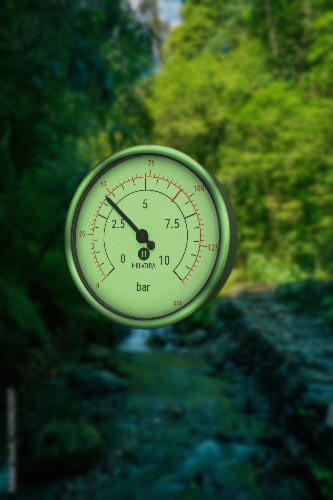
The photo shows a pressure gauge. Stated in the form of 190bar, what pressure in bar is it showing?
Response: 3.25bar
